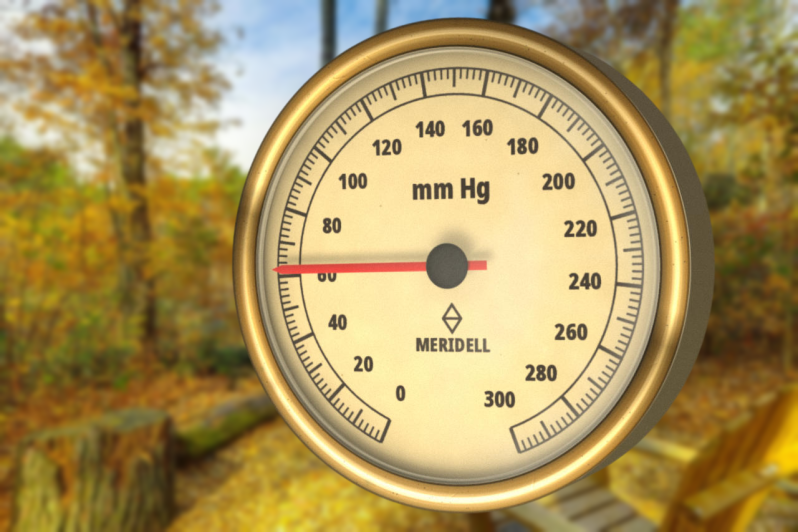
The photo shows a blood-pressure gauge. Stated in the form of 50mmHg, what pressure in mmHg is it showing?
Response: 62mmHg
